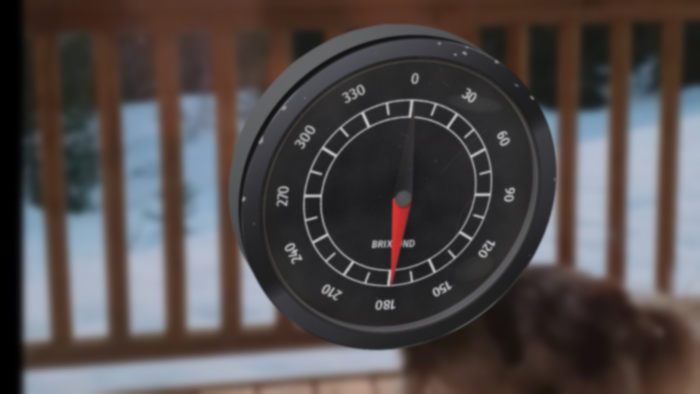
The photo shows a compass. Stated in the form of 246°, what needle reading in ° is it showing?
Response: 180°
